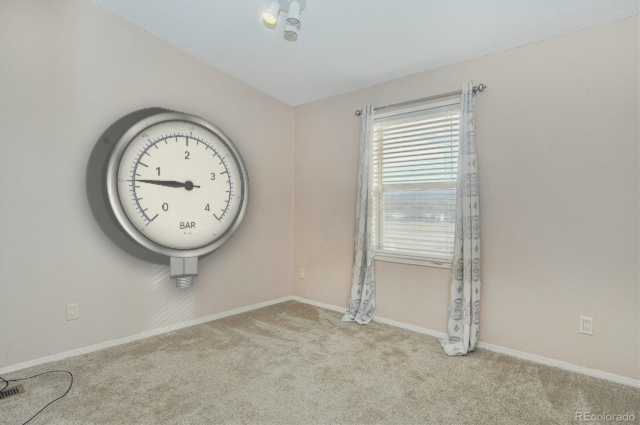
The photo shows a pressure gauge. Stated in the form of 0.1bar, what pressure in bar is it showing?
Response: 0.7bar
